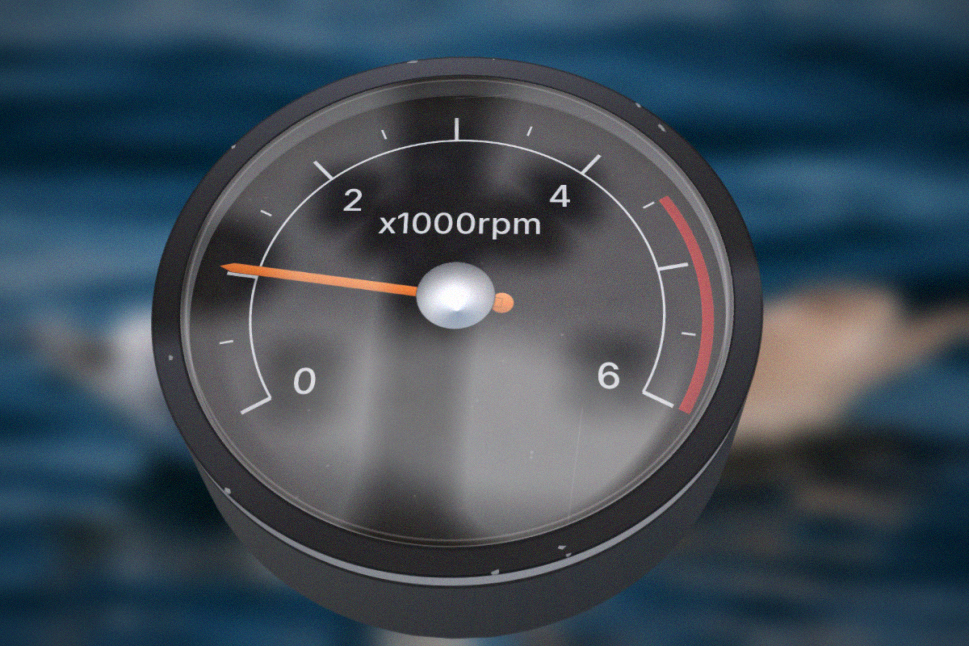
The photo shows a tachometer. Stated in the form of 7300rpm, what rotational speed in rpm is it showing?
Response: 1000rpm
